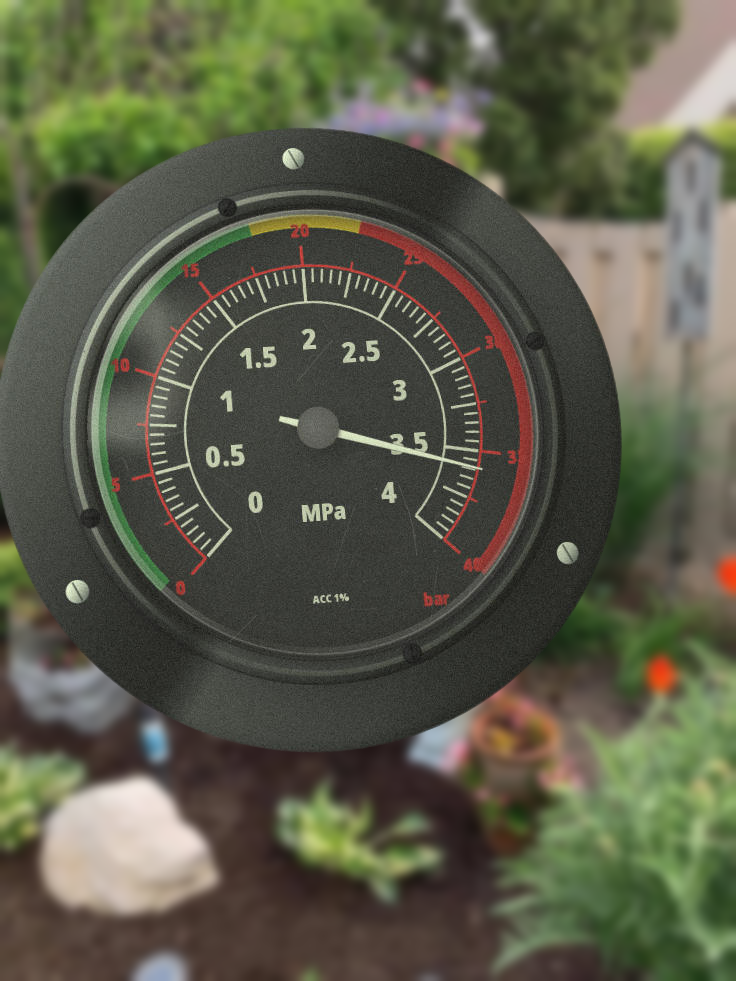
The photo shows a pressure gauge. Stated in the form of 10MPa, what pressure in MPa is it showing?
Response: 3.6MPa
